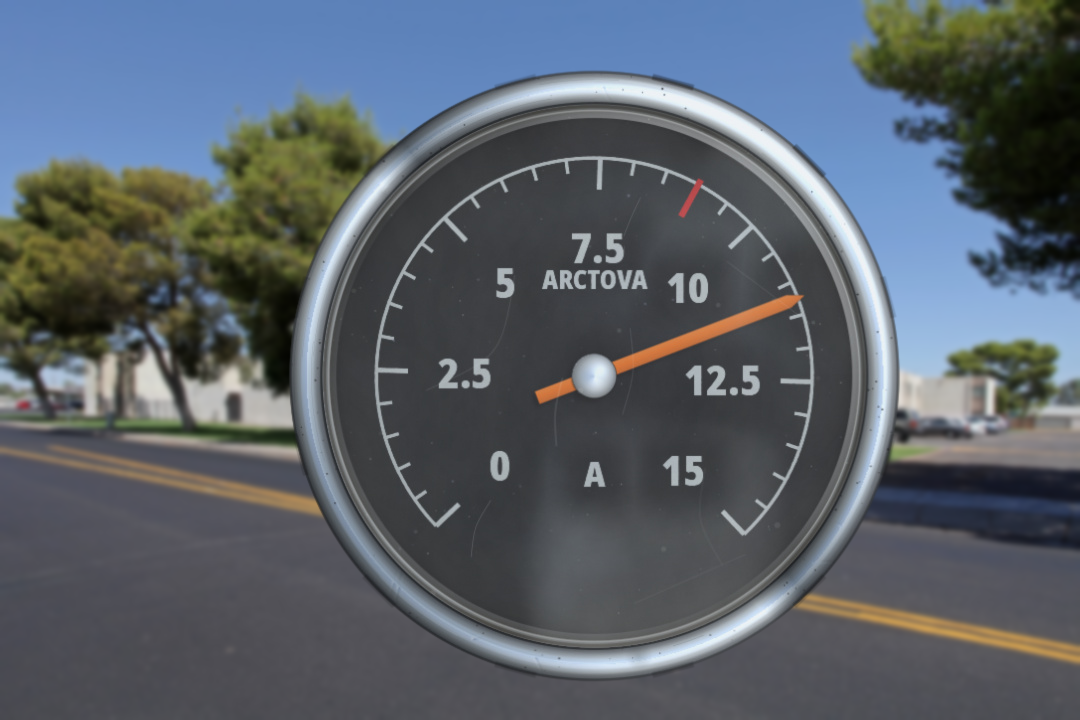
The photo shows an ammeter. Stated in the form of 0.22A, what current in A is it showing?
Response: 11.25A
